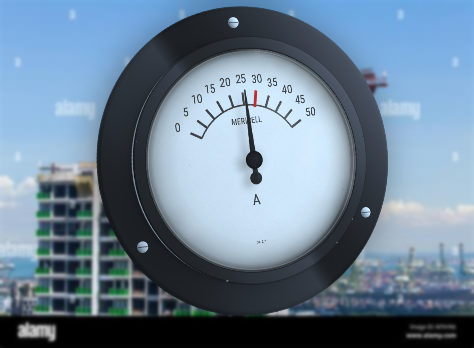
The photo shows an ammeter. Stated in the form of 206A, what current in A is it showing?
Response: 25A
